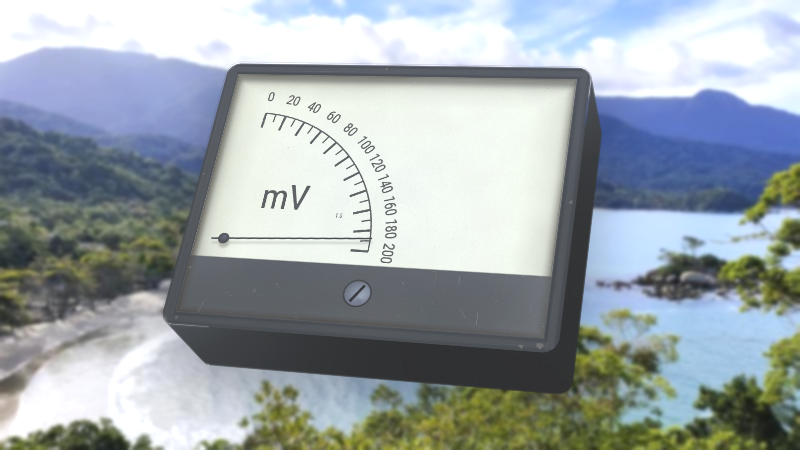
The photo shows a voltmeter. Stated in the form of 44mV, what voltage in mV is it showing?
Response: 190mV
